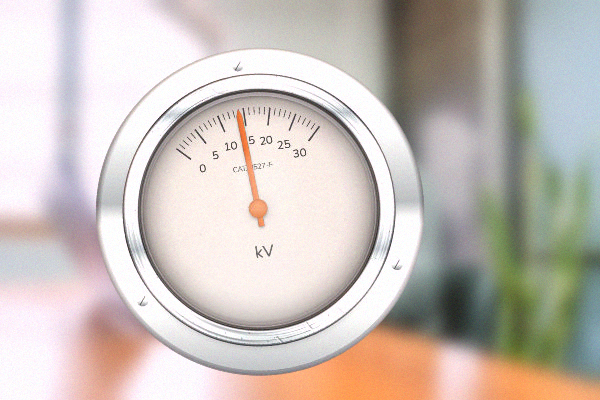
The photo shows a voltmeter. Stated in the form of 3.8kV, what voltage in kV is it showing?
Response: 14kV
